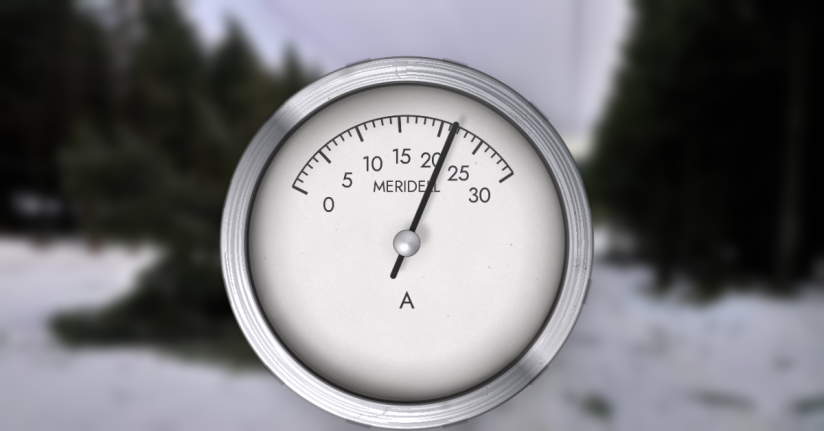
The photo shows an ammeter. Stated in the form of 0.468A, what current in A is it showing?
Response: 21.5A
